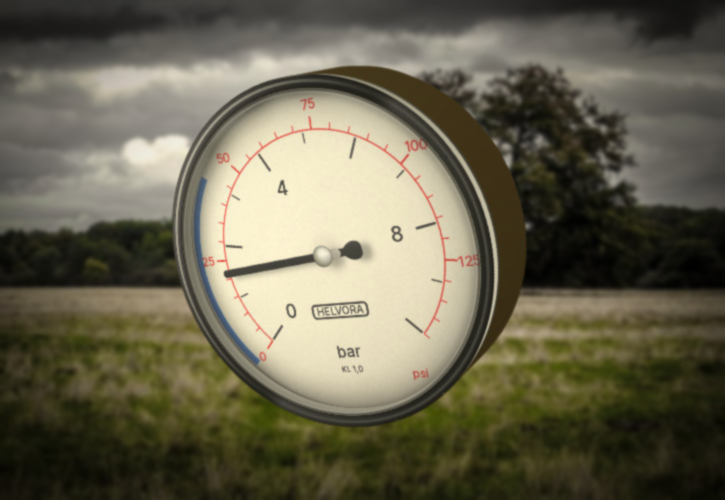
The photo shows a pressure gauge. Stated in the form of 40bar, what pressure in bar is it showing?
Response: 1.5bar
